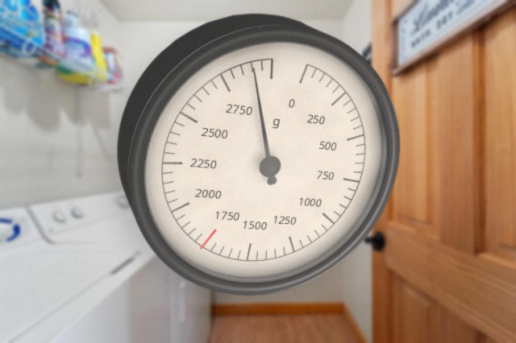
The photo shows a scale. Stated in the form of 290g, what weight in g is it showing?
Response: 2900g
